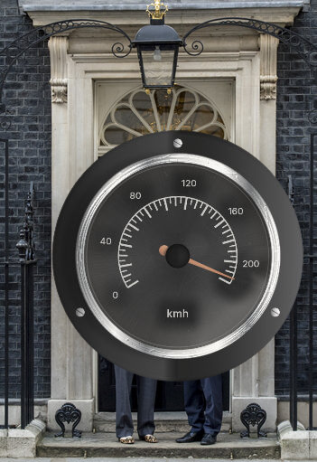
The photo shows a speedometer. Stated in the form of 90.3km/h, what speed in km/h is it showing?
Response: 215km/h
